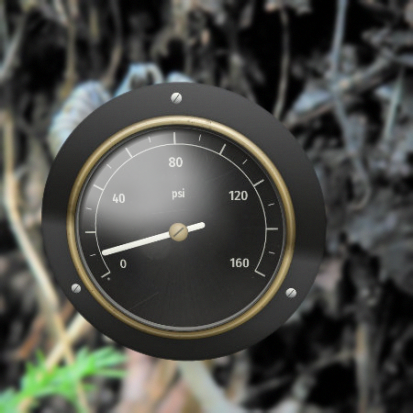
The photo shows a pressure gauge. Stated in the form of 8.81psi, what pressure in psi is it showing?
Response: 10psi
